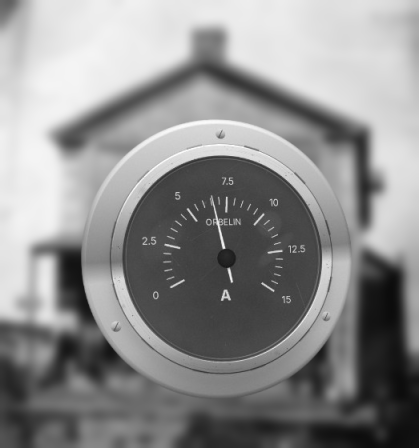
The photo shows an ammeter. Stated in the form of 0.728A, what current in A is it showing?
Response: 6.5A
